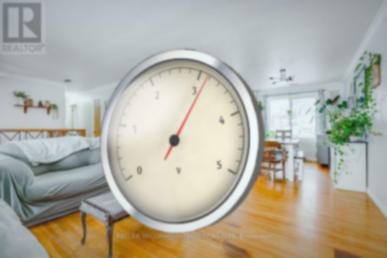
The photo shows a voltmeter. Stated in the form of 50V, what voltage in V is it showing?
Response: 3.2V
